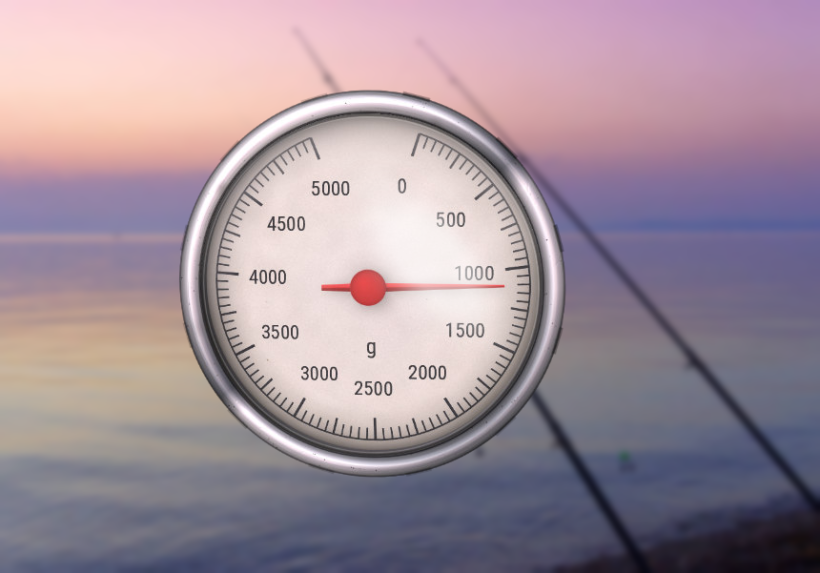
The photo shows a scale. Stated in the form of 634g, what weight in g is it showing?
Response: 1100g
